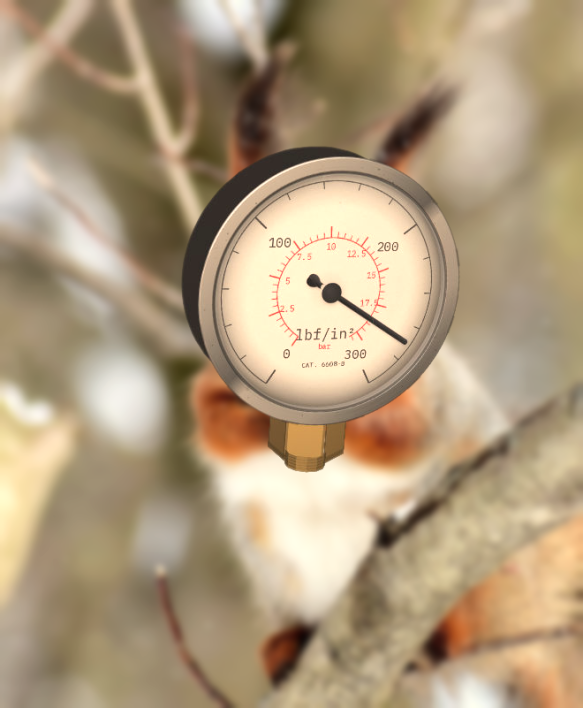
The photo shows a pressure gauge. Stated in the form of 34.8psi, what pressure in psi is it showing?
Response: 270psi
